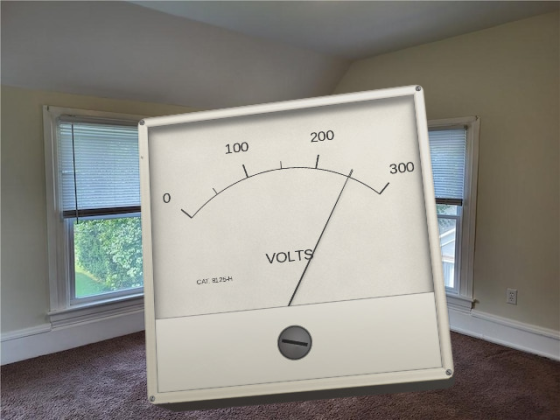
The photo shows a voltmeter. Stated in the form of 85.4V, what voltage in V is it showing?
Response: 250V
